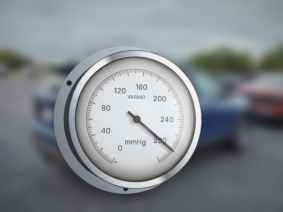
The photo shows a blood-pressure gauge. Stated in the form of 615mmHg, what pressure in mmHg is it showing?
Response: 280mmHg
